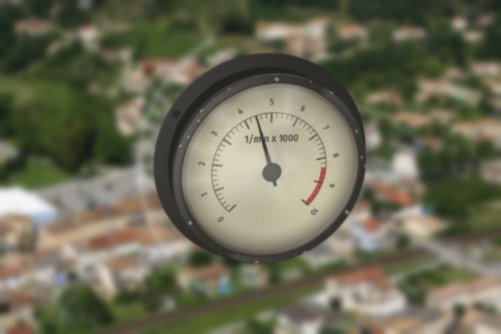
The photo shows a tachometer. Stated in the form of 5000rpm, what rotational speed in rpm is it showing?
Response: 4400rpm
